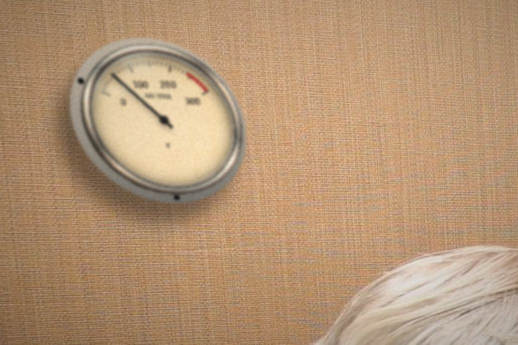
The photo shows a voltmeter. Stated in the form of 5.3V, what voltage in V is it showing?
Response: 50V
